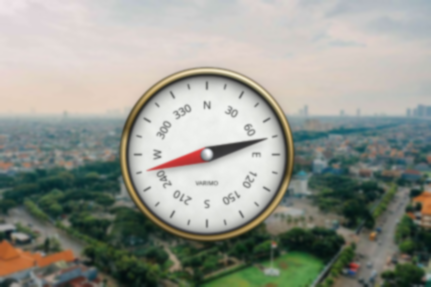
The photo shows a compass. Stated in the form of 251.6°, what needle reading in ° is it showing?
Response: 255°
